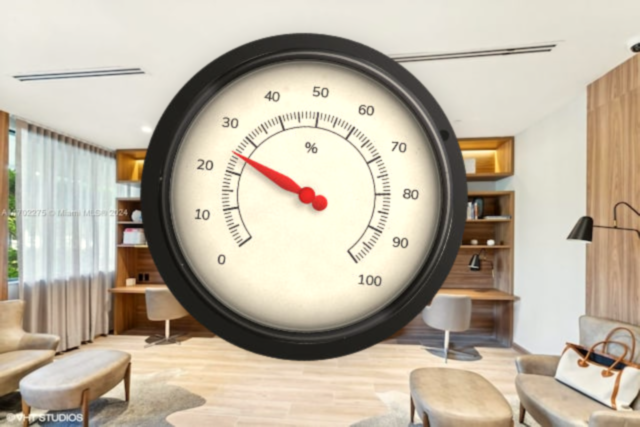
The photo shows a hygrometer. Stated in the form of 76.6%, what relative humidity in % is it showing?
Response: 25%
